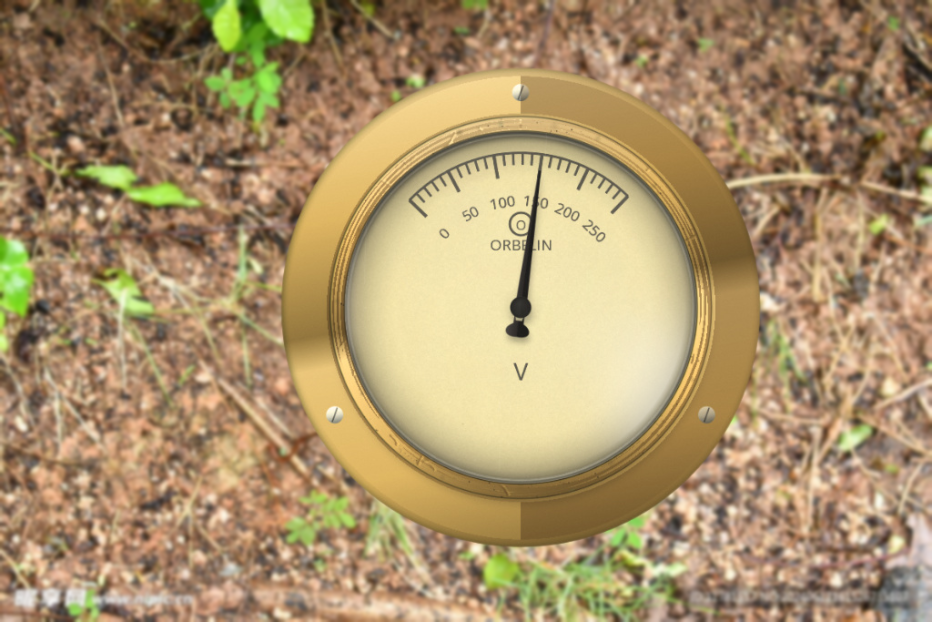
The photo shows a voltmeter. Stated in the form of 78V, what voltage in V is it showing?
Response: 150V
